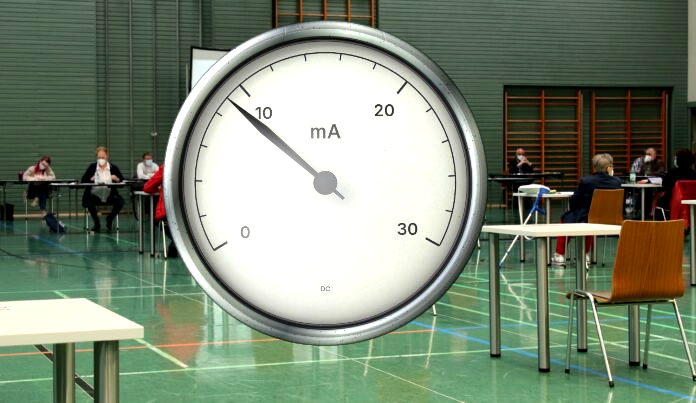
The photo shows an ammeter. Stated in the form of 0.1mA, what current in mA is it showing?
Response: 9mA
